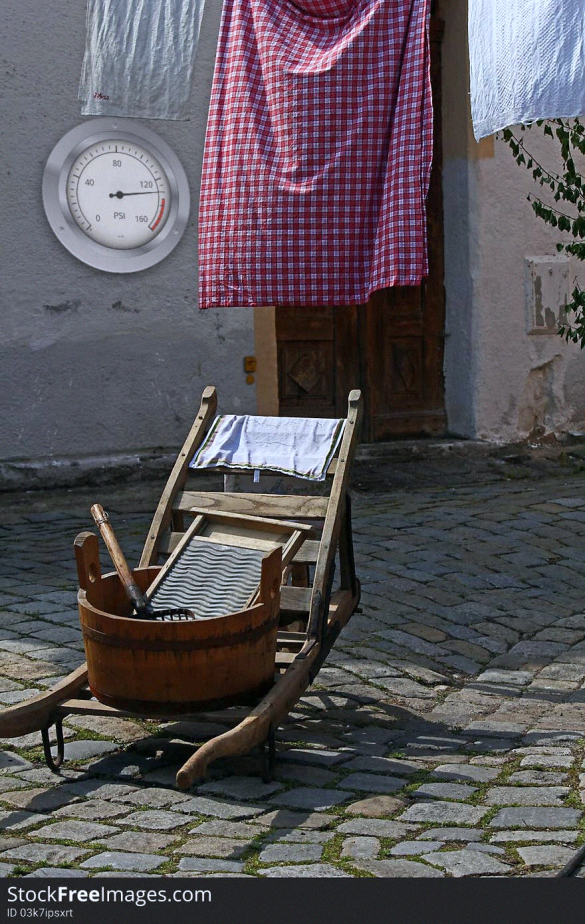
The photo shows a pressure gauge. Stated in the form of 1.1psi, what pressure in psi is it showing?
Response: 130psi
